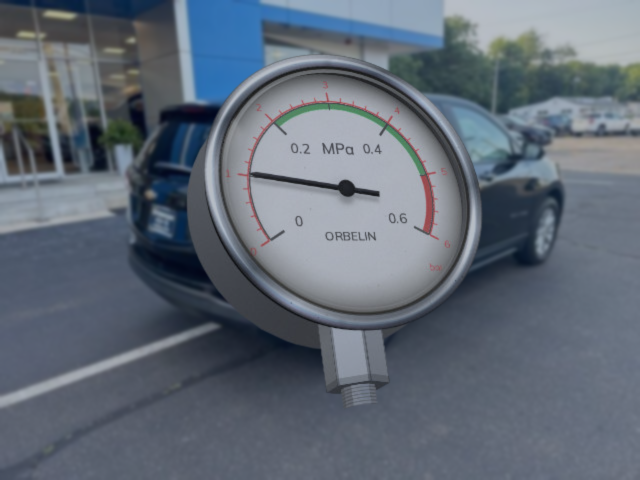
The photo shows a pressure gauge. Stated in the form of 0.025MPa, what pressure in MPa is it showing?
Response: 0.1MPa
